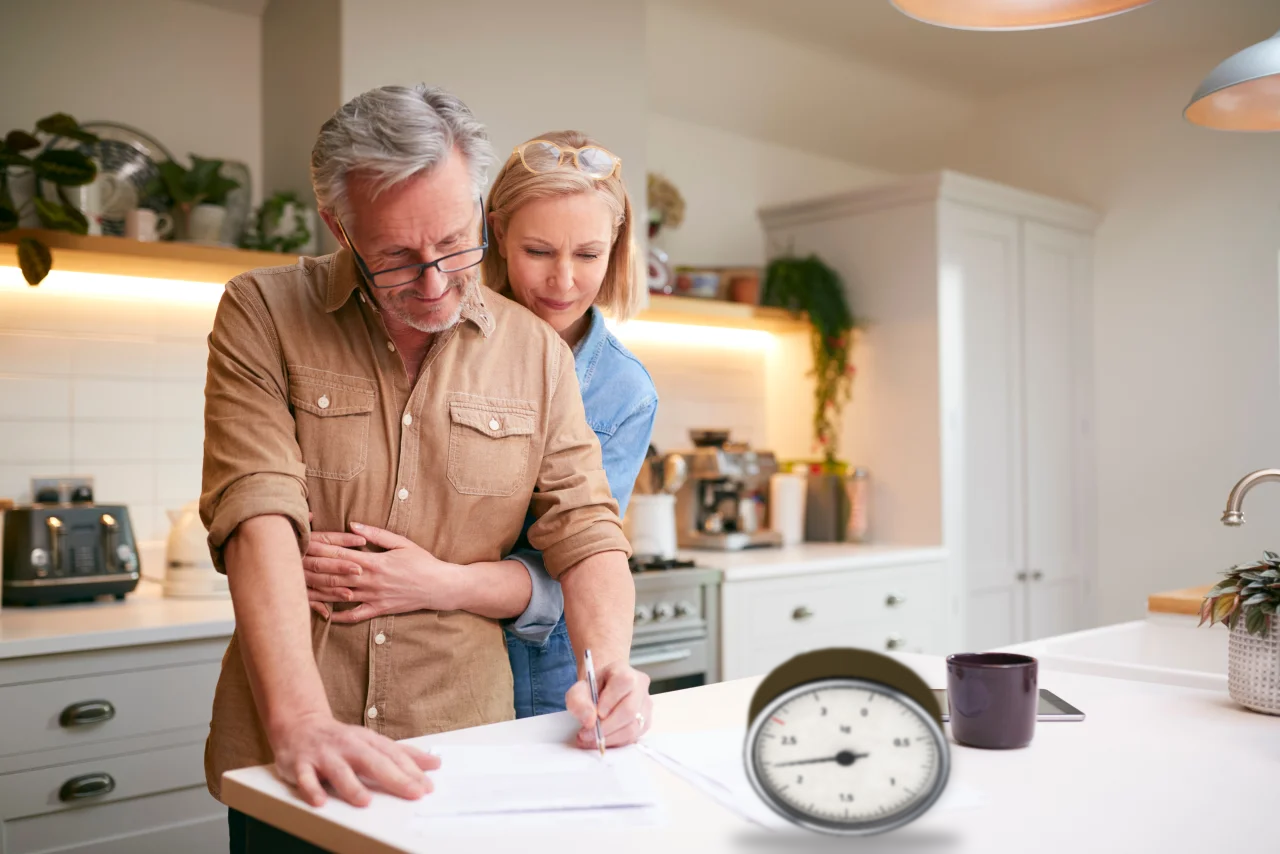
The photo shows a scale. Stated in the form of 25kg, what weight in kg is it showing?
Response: 2.25kg
